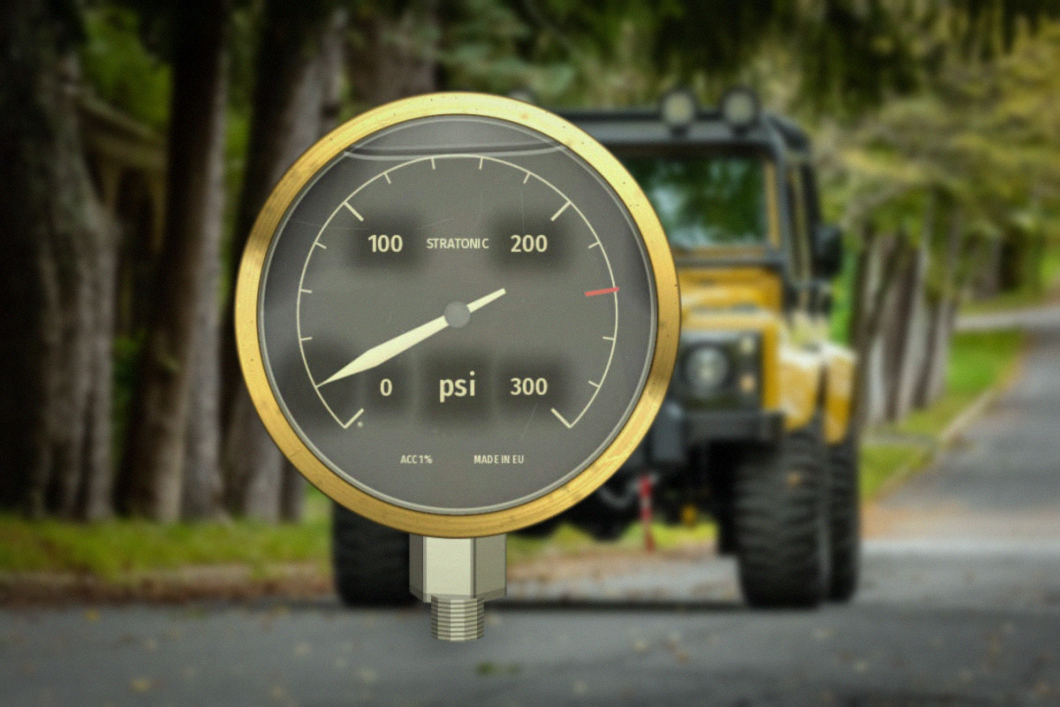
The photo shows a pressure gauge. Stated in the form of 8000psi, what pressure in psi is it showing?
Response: 20psi
